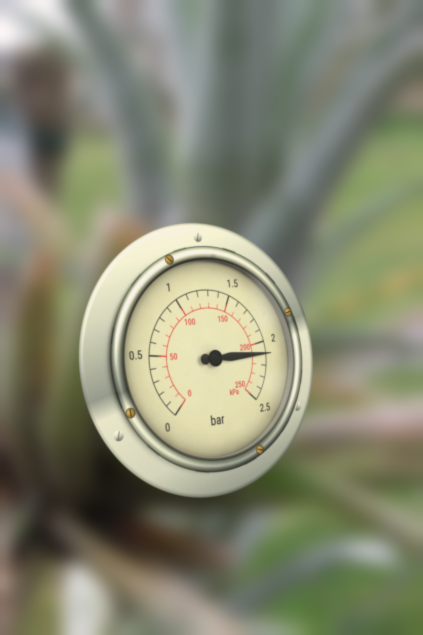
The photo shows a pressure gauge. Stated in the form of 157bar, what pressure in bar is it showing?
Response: 2.1bar
